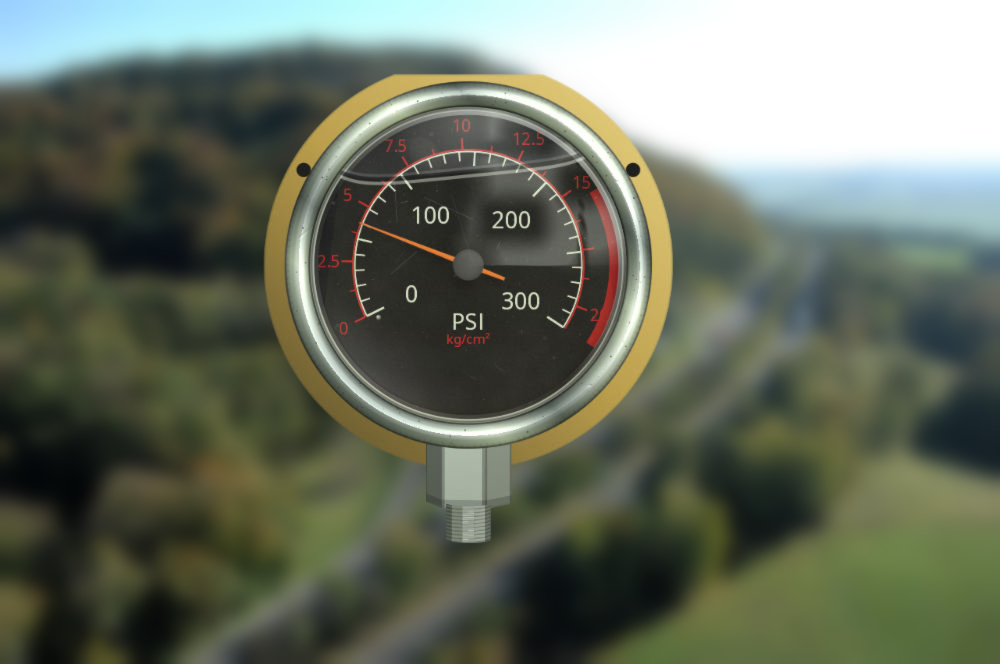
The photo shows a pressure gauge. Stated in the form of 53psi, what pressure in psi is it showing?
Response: 60psi
